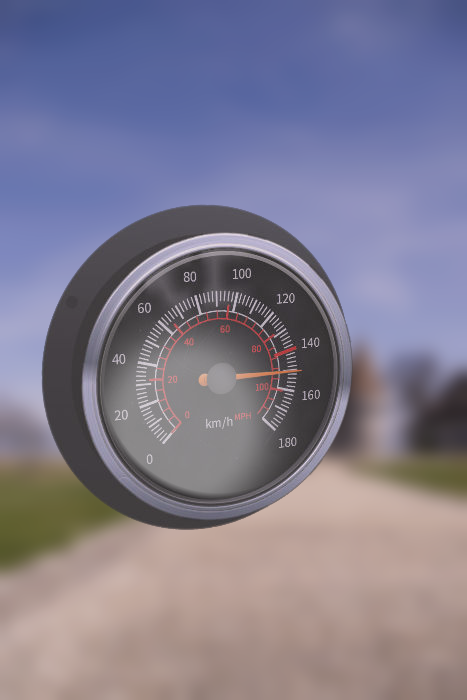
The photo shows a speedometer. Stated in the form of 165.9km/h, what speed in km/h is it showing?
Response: 150km/h
